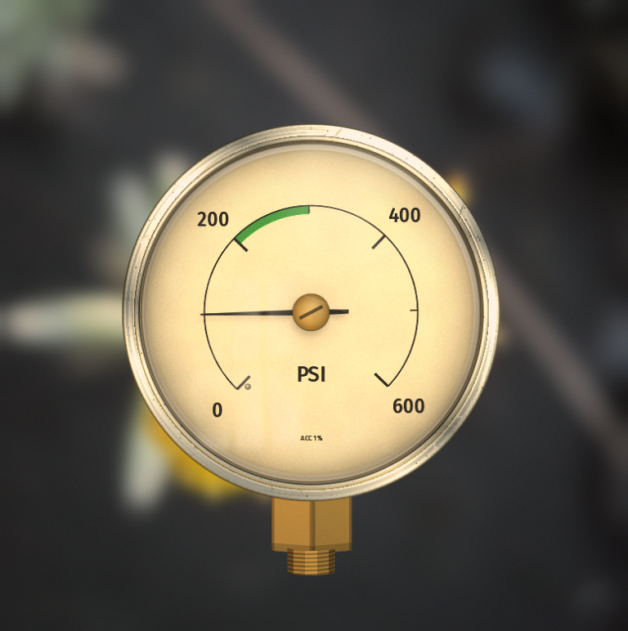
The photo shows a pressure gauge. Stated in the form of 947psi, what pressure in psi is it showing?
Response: 100psi
